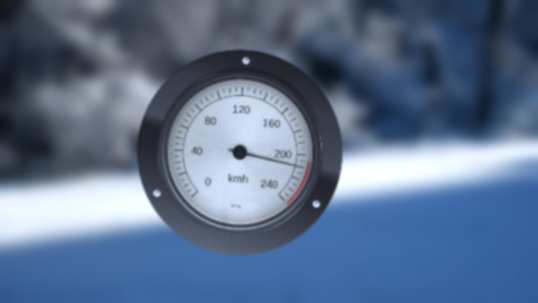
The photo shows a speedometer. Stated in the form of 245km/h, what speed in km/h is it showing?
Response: 210km/h
